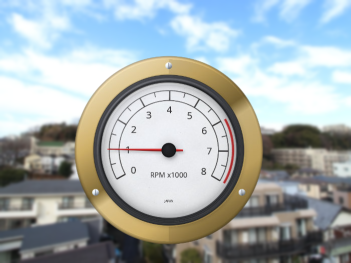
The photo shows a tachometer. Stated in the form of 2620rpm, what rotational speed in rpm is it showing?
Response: 1000rpm
